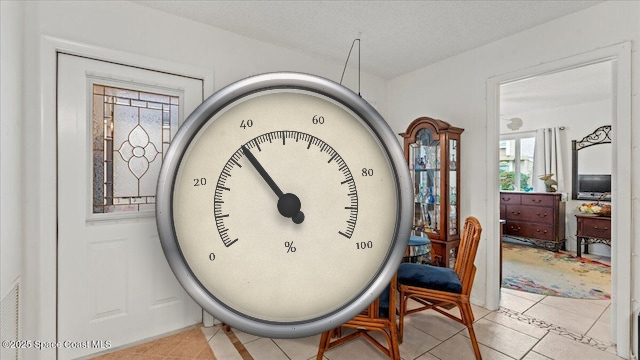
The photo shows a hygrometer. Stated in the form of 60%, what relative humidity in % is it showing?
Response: 35%
